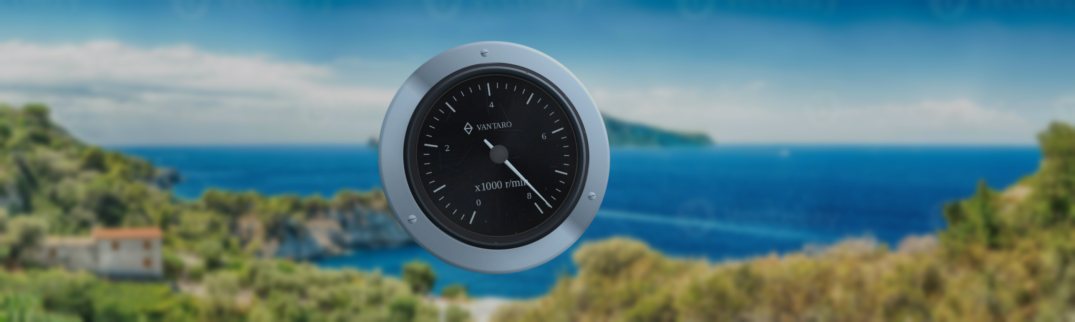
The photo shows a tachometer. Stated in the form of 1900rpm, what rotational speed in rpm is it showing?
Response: 7800rpm
